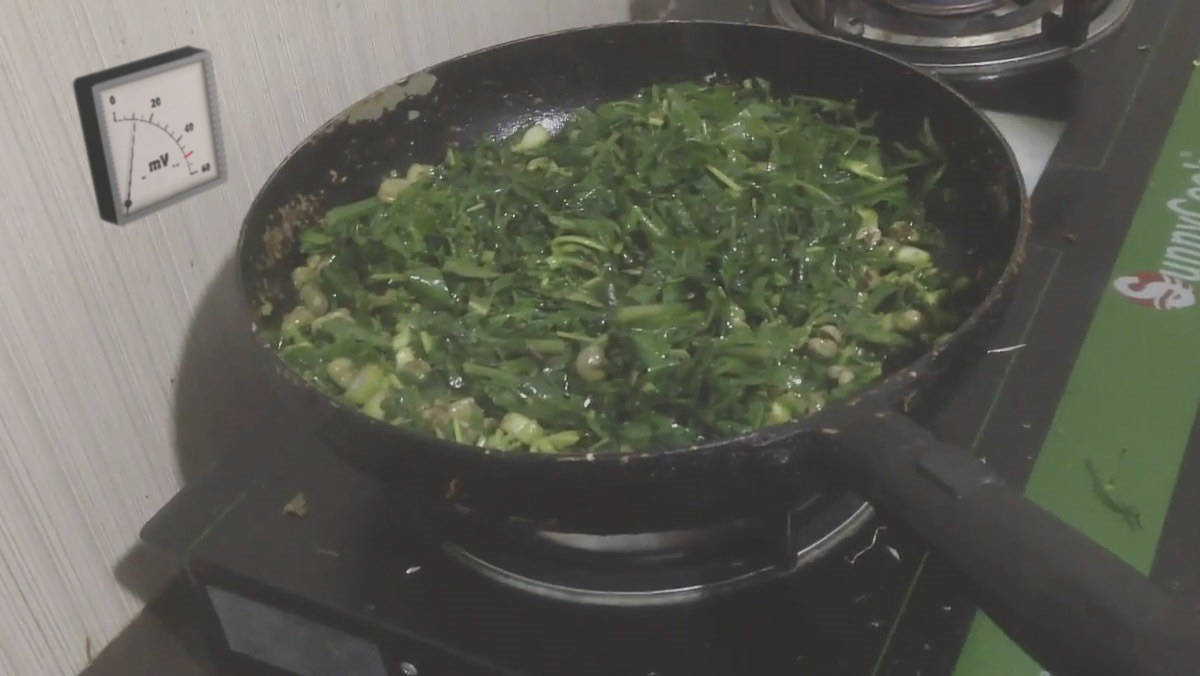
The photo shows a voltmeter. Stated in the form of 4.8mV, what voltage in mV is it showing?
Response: 10mV
